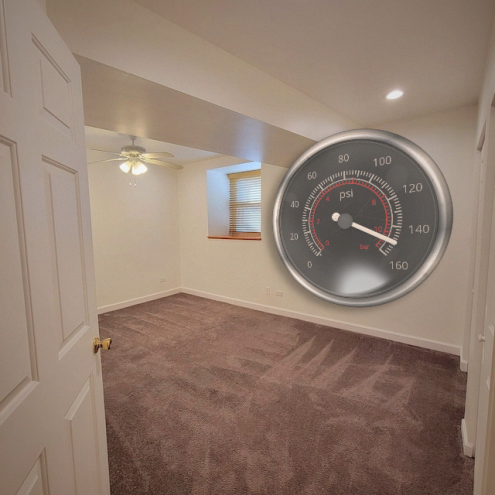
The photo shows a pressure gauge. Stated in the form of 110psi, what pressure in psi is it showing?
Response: 150psi
